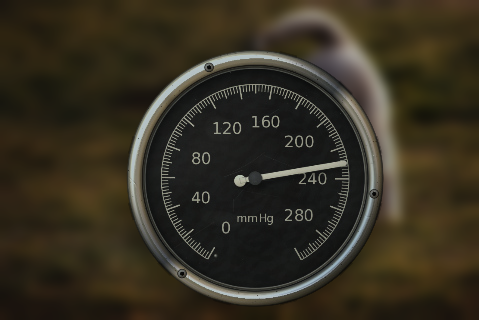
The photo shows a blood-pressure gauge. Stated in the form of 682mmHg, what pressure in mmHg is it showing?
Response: 230mmHg
